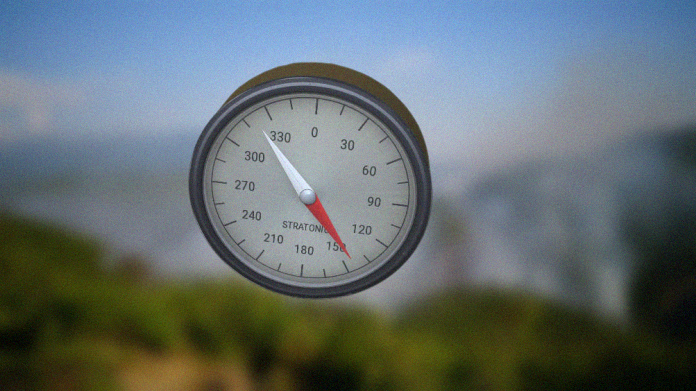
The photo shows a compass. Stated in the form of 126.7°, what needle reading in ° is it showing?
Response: 142.5°
